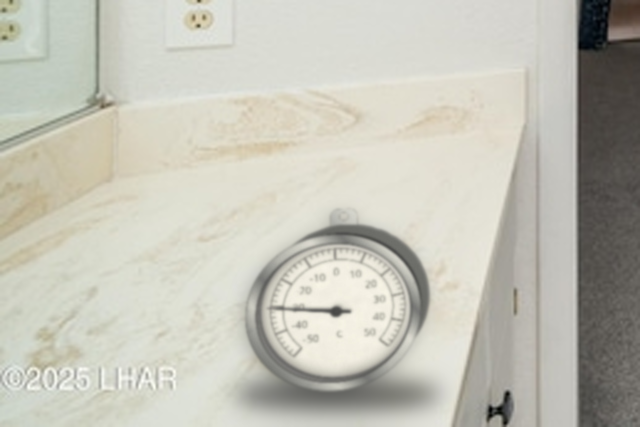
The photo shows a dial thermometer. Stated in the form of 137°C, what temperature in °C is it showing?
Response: -30°C
